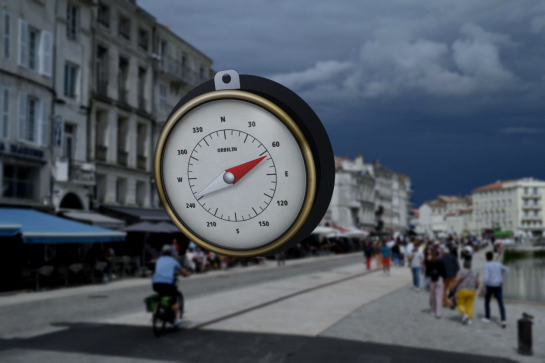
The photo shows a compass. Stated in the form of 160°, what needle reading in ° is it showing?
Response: 65°
